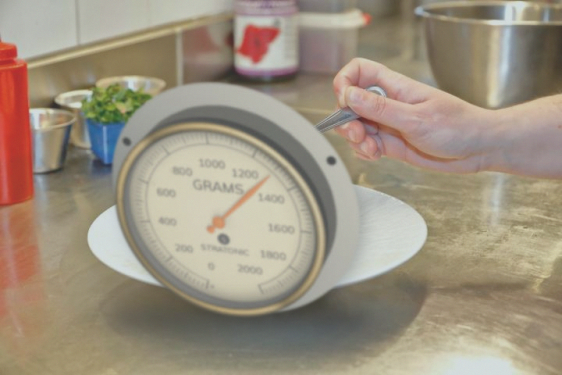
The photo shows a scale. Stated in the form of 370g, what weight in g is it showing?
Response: 1300g
